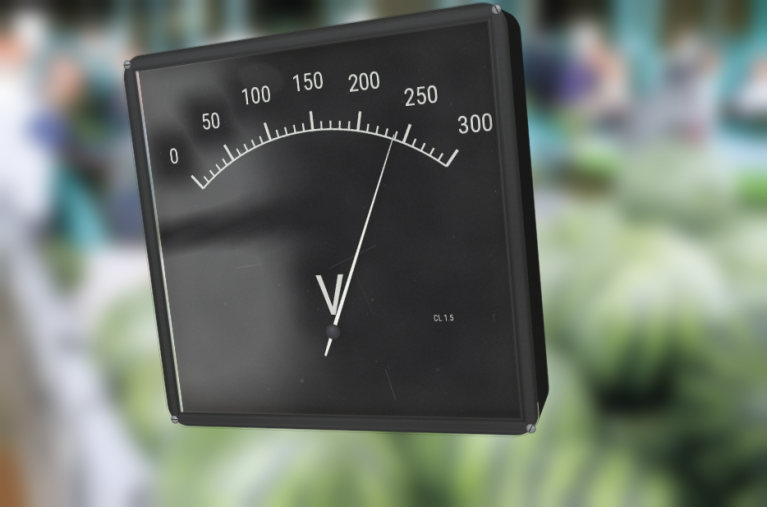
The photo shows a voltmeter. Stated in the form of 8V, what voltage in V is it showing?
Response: 240V
